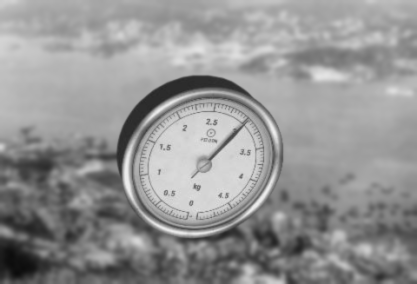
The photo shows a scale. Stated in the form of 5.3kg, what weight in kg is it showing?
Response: 3kg
